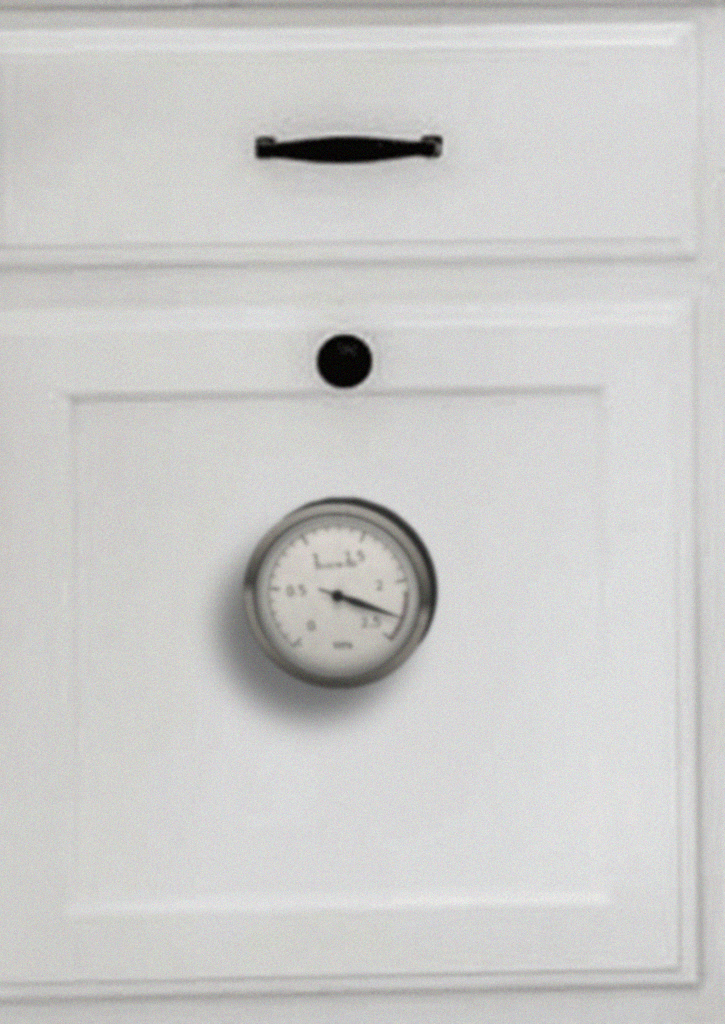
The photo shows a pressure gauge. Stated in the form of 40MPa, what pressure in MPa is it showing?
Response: 2.3MPa
